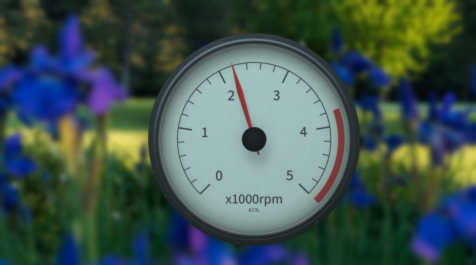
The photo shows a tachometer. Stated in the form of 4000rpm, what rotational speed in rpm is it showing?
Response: 2200rpm
